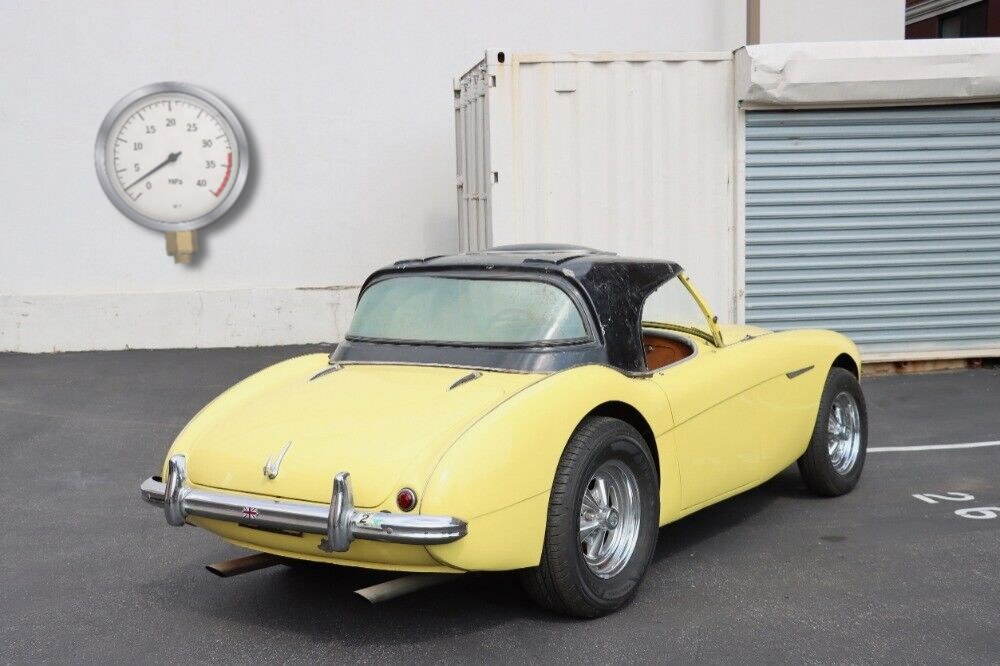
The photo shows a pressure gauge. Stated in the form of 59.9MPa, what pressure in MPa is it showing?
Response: 2MPa
